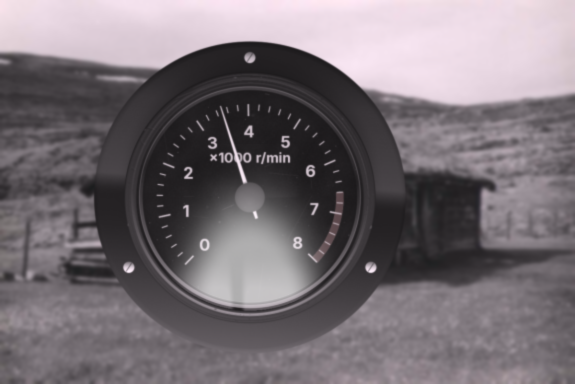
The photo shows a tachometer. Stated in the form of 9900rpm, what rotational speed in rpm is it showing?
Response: 3500rpm
